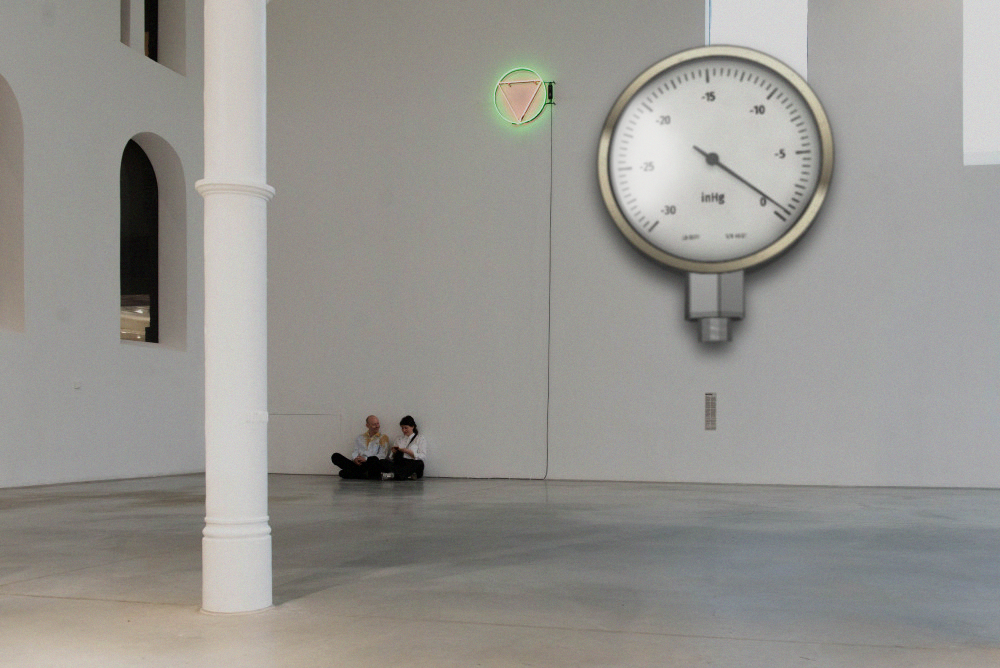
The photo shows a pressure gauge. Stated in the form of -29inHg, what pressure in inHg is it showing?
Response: -0.5inHg
